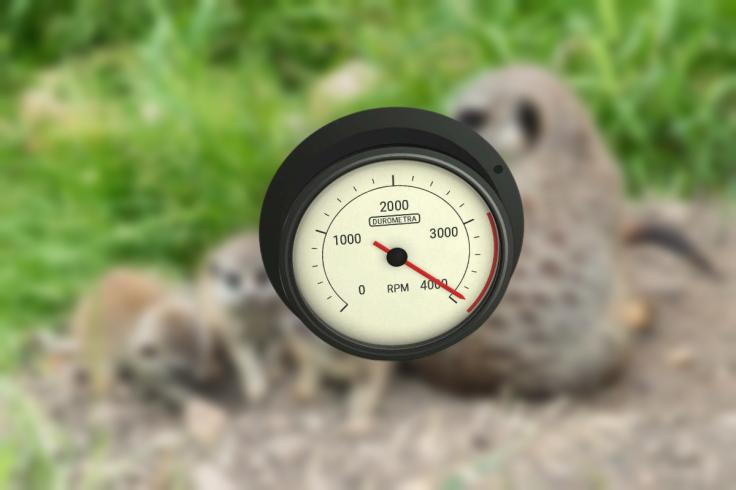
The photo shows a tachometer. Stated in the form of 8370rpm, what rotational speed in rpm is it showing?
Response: 3900rpm
